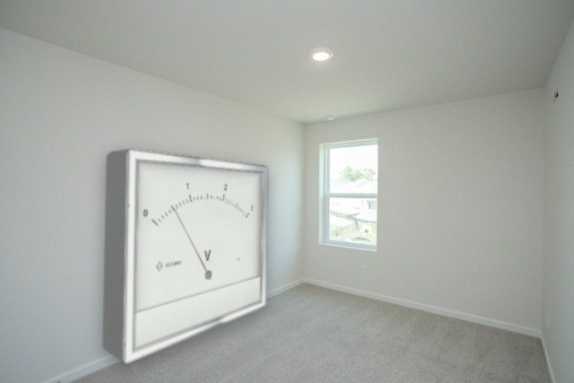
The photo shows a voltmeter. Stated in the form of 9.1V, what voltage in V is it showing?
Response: 0.5V
